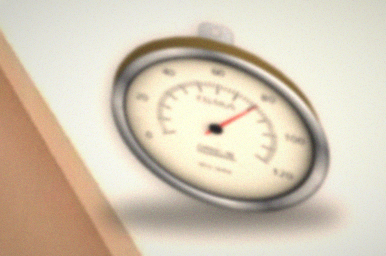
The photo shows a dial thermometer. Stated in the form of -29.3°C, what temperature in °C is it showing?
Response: 80°C
